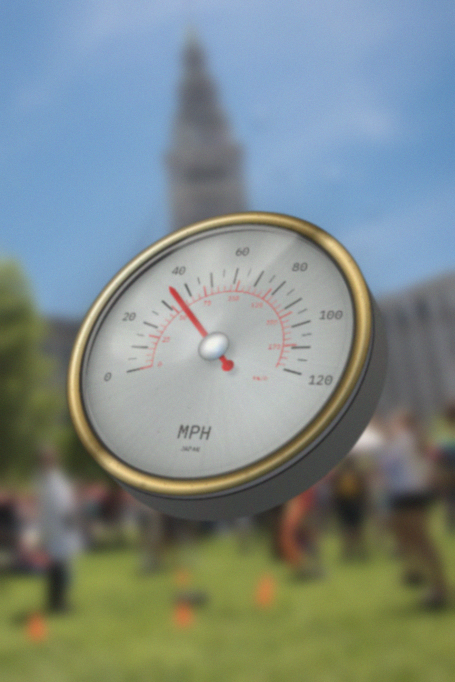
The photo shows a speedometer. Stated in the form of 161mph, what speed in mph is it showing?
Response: 35mph
